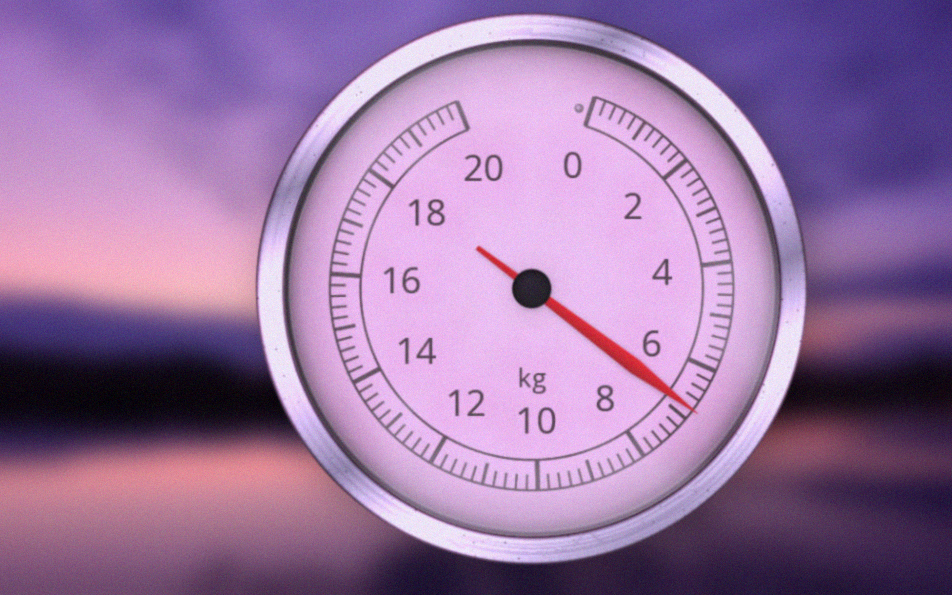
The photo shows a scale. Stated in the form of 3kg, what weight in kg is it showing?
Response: 6.8kg
